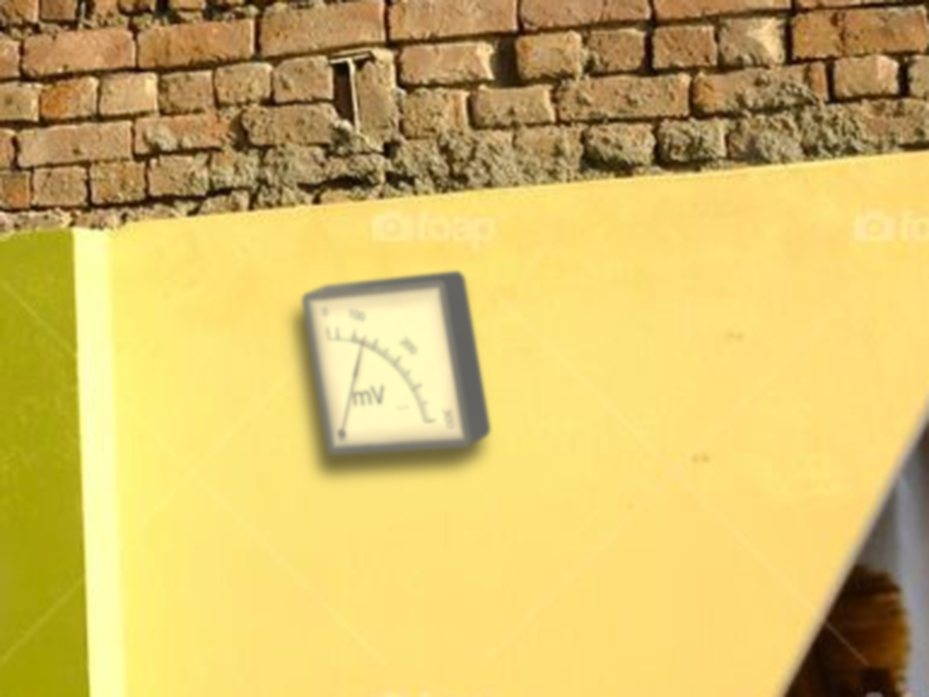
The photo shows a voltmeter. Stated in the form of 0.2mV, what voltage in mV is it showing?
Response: 125mV
